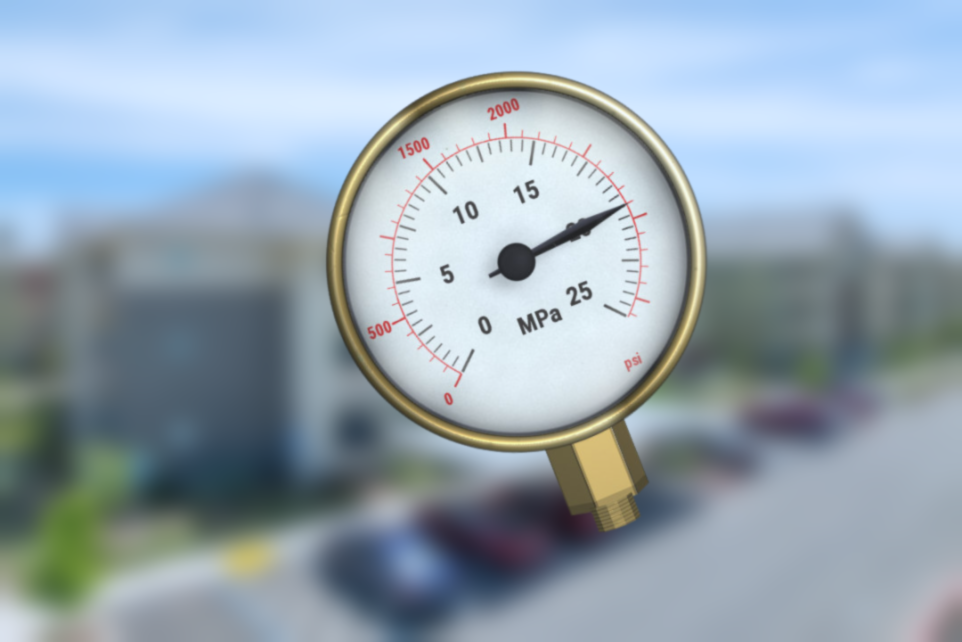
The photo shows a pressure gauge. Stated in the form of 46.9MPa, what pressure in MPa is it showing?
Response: 20MPa
